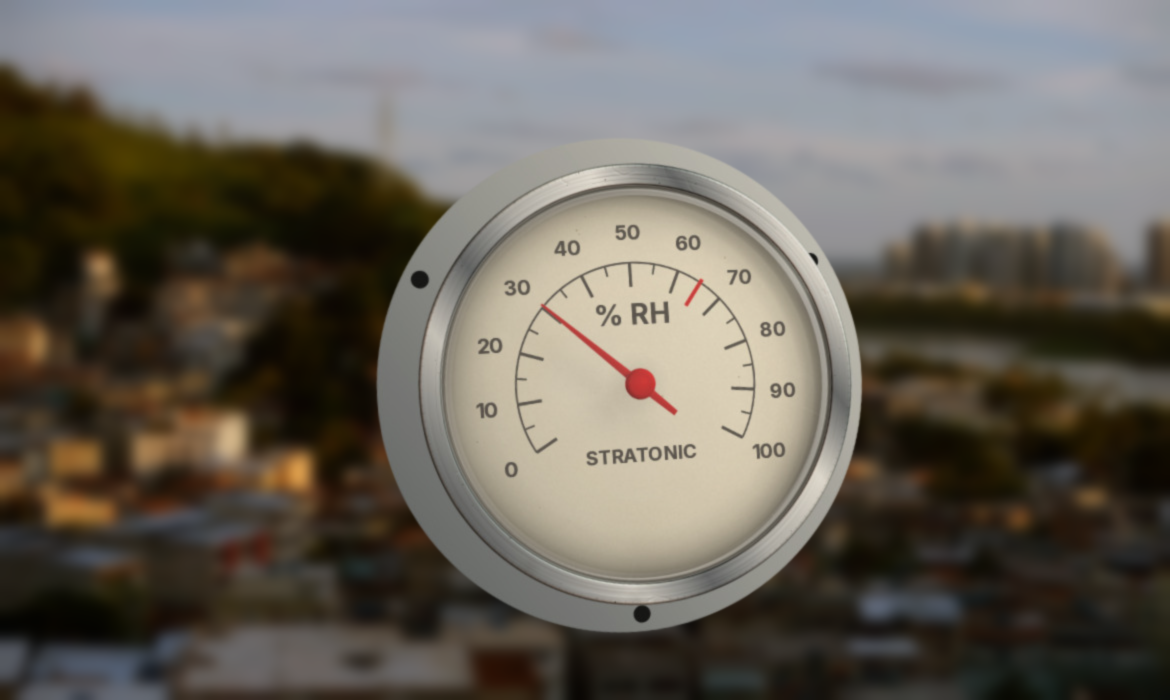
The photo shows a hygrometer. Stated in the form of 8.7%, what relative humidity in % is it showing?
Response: 30%
